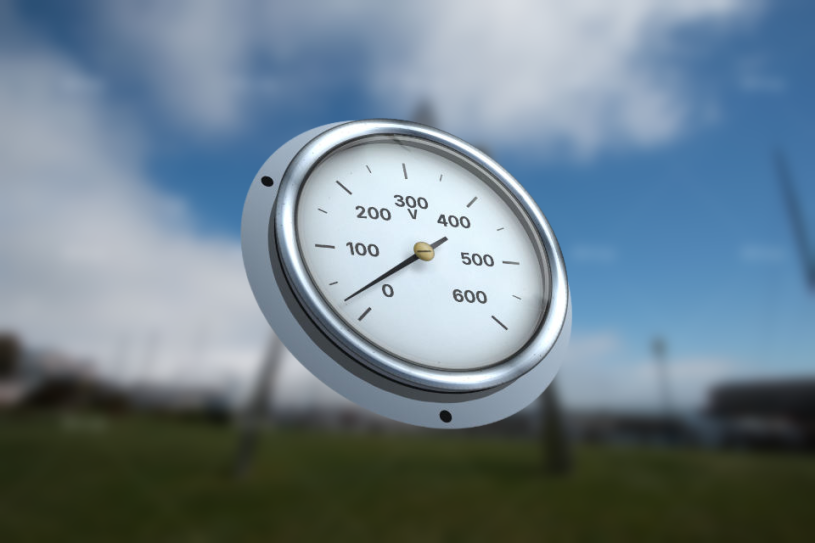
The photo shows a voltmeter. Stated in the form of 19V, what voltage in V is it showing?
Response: 25V
